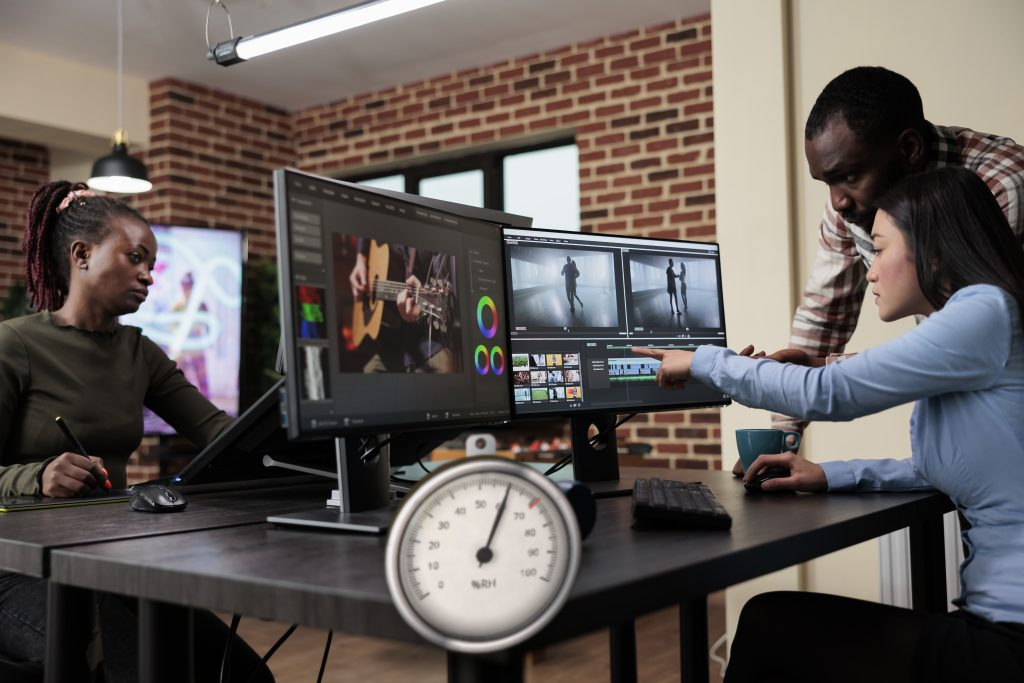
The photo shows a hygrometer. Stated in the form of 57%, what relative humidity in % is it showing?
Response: 60%
